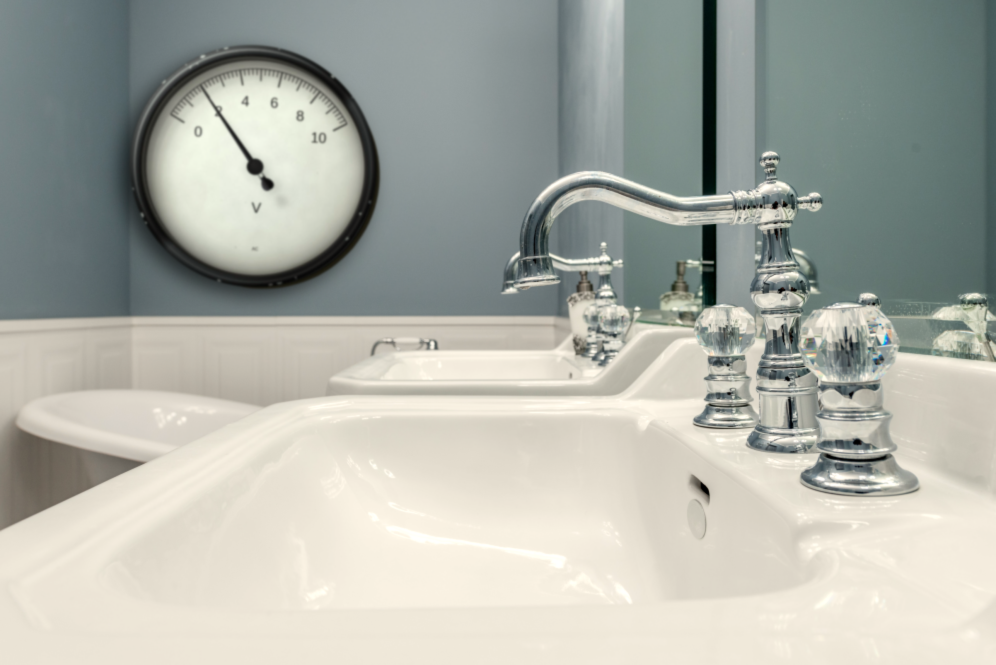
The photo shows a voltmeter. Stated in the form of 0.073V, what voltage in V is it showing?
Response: 2V
